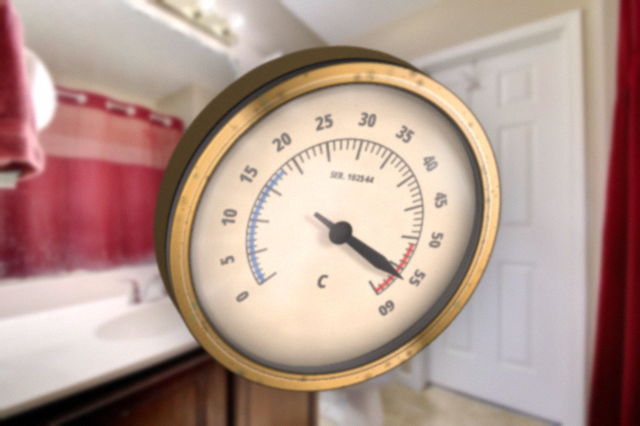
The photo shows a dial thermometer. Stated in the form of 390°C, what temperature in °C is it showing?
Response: 56°C
